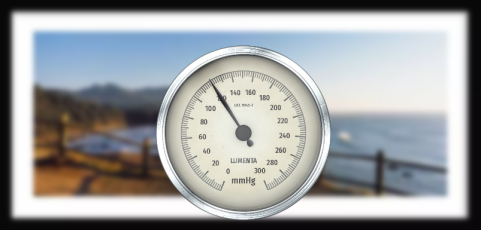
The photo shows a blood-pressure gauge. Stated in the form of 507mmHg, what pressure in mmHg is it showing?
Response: 120mmHg
